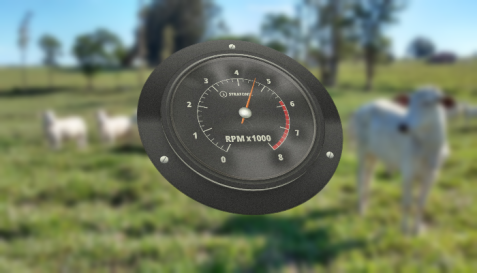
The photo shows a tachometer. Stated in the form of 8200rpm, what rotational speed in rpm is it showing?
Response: 4600rpm
